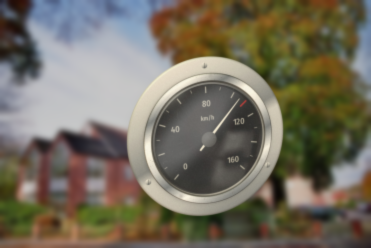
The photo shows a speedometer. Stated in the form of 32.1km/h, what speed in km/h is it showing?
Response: 105km/h
